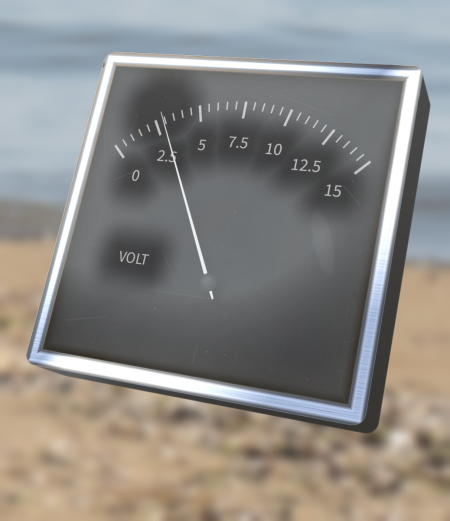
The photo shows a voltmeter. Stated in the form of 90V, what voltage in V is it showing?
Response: 3V
